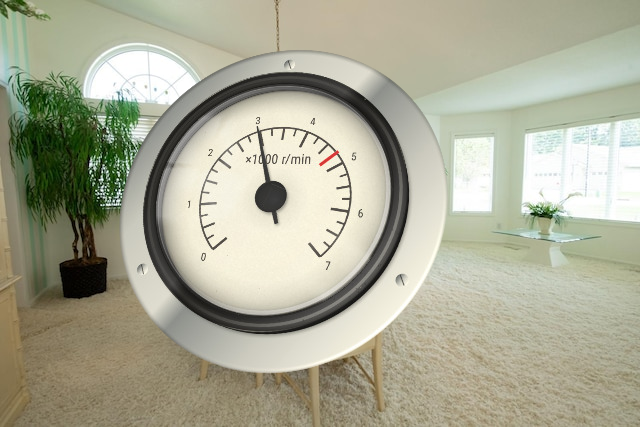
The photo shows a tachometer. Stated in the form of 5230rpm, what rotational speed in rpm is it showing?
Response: 3000rpm
